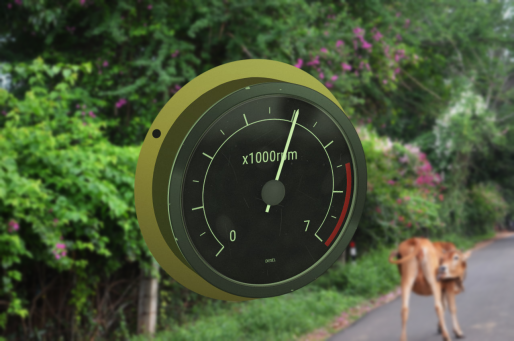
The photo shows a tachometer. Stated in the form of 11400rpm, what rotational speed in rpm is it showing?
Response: 4000rpm
